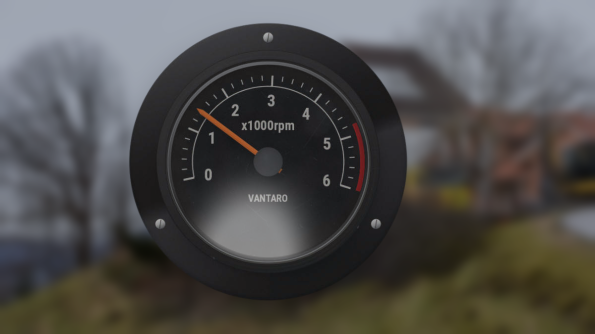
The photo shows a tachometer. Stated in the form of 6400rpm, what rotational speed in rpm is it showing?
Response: 1400rpm
